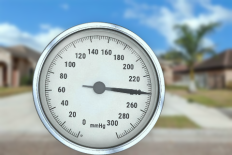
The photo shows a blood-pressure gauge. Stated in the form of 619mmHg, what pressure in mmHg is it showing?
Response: 240mmHg
